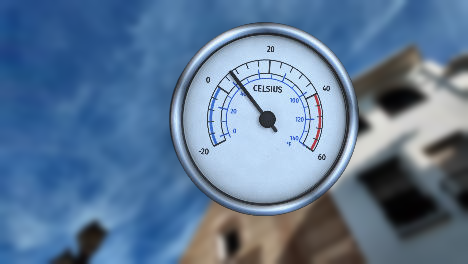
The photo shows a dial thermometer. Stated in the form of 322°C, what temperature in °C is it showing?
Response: 6°C
